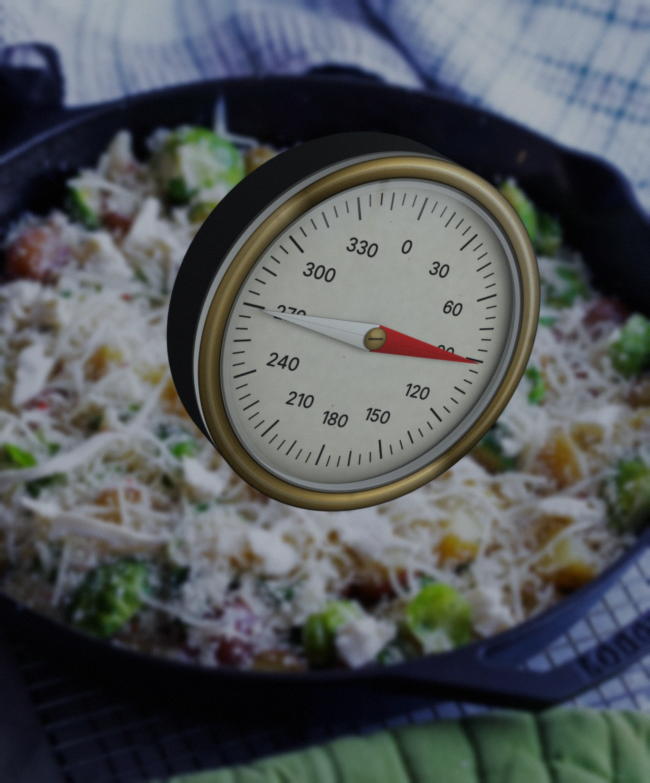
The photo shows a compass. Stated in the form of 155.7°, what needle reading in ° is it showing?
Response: 90°
